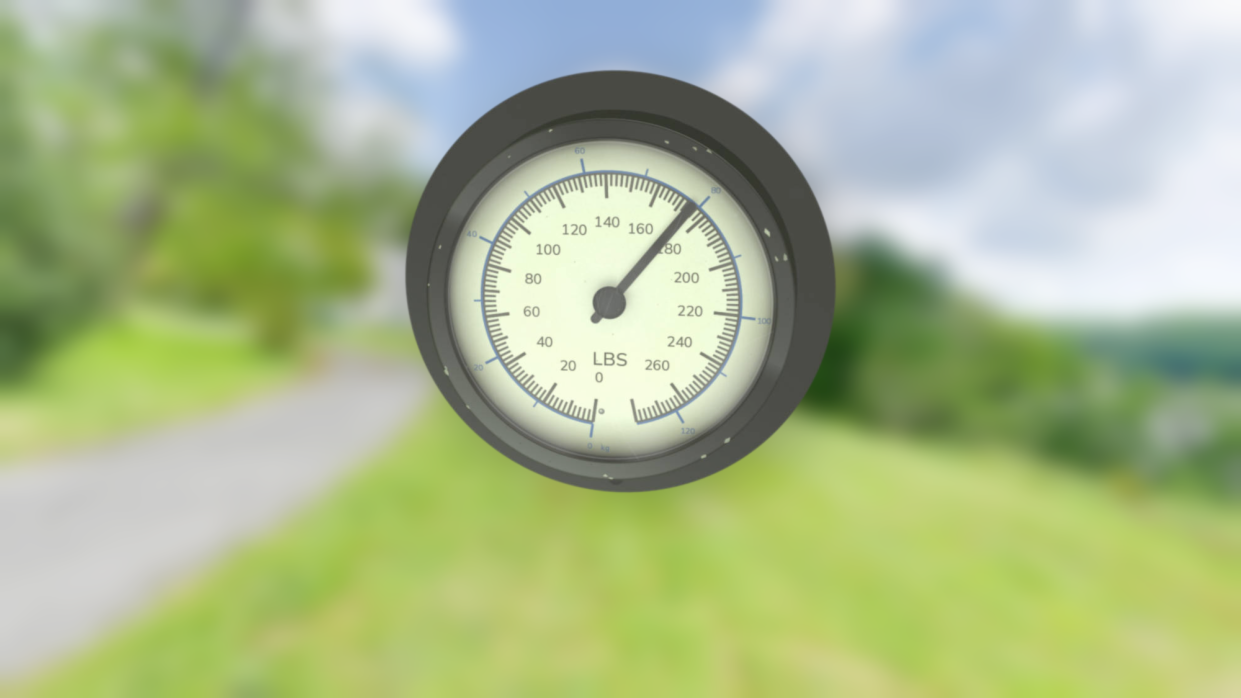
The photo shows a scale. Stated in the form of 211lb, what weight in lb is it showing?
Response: 174lb
